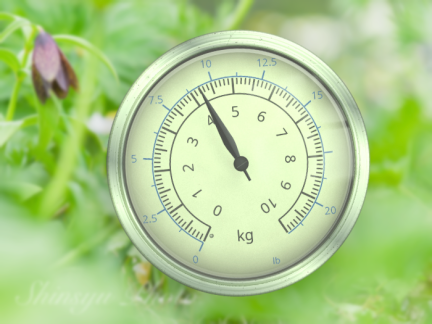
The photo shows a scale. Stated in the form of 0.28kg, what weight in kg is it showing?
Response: 4.2kg
